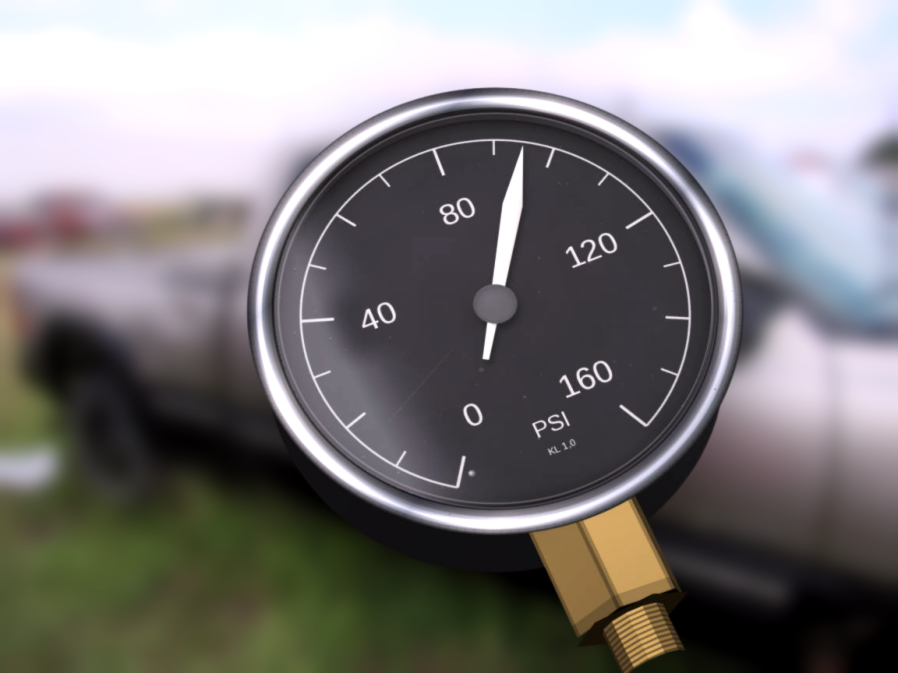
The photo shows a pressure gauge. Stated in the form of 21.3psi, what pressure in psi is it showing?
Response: 95psi
